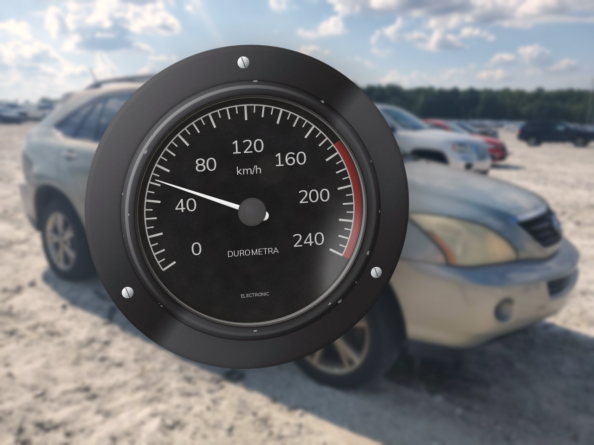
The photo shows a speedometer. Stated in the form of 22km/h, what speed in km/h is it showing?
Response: 52.5km/h
